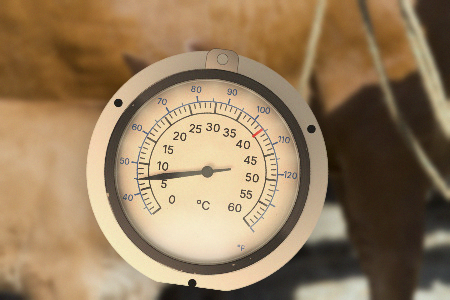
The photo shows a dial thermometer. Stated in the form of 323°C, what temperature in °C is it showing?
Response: 7°C
